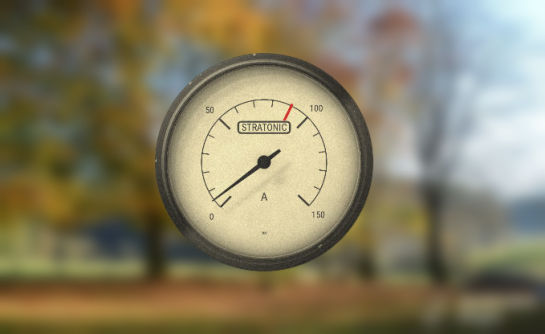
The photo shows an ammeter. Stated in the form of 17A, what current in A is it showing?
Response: 5A
